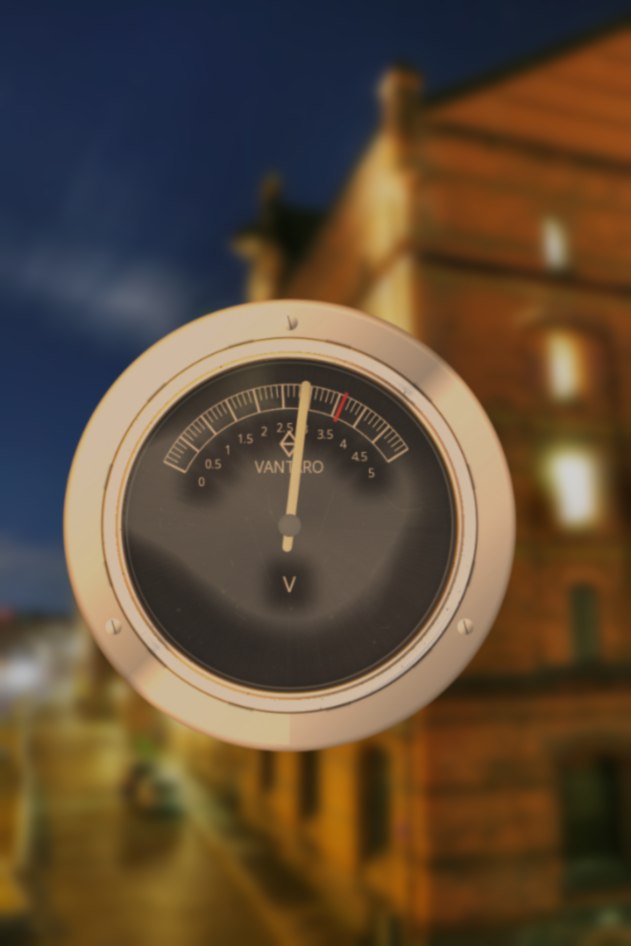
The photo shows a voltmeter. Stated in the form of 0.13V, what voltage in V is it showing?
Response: 2.9V
